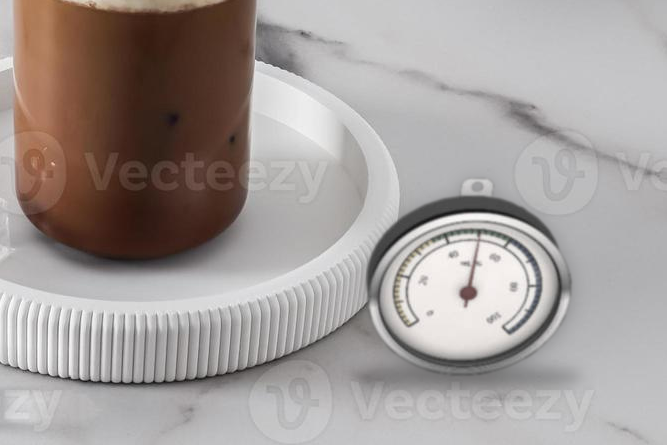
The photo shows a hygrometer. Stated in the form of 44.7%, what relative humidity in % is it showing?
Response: 50%
